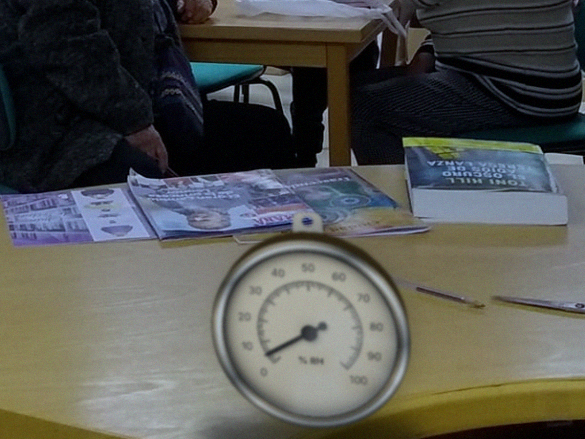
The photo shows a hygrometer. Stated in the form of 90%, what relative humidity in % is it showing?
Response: 5%
